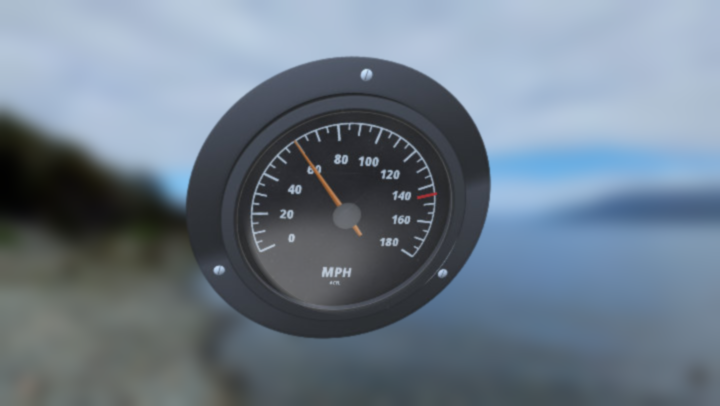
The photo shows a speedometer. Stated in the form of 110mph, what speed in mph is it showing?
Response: 60mph
